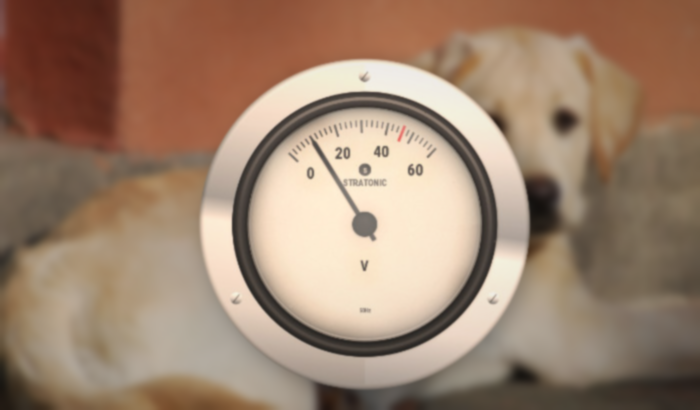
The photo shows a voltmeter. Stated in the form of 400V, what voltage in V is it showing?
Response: 10V
